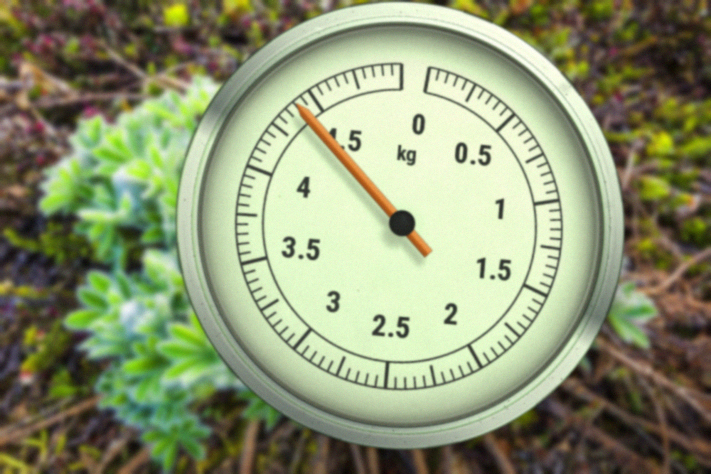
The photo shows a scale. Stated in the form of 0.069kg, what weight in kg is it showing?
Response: 4.4kg
